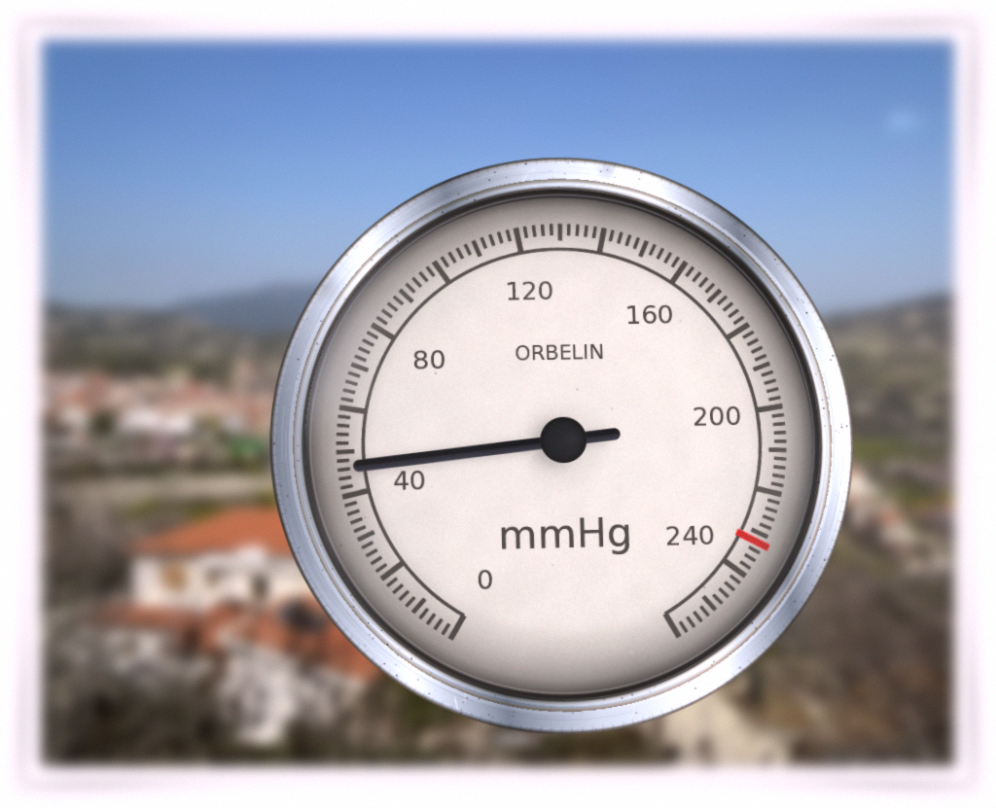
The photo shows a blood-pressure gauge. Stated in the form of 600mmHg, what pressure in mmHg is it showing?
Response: 46mmHg
